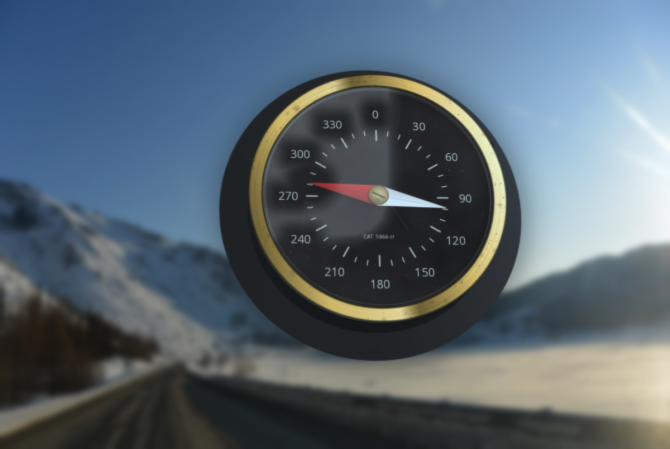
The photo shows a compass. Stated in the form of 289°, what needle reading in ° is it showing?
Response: 280°
